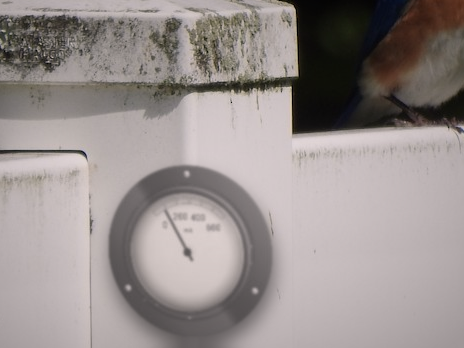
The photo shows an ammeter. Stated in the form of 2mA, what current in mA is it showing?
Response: 100mA
